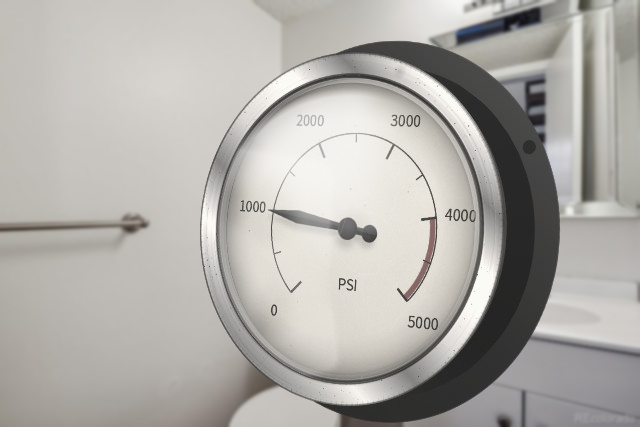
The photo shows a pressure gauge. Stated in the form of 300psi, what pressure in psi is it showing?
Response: 1000psi
